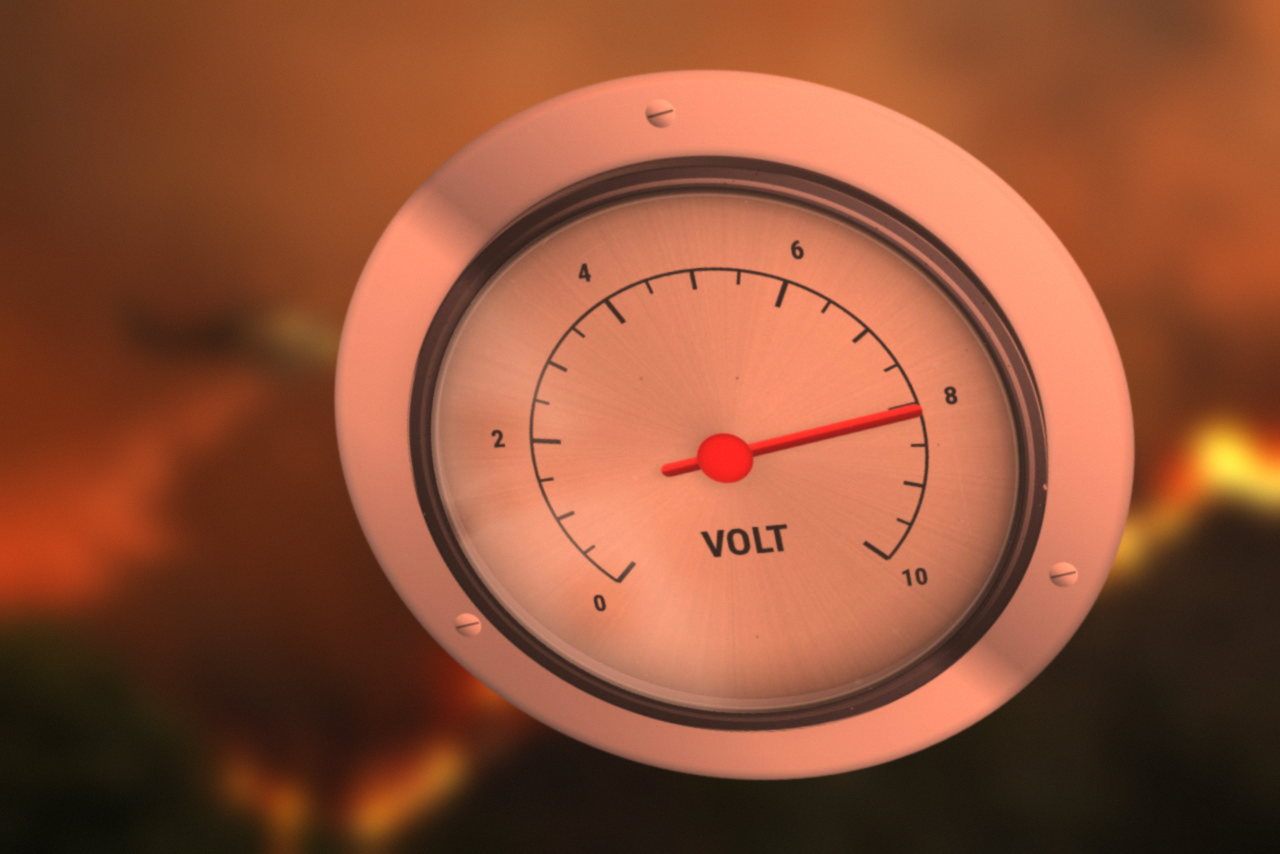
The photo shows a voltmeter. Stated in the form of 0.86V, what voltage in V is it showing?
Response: 8V
